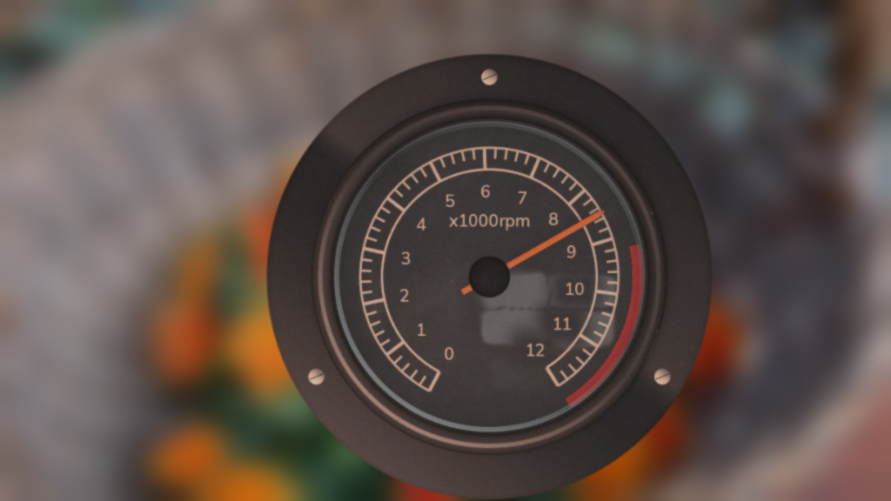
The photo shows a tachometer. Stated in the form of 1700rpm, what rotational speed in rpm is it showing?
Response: 8500rpm
